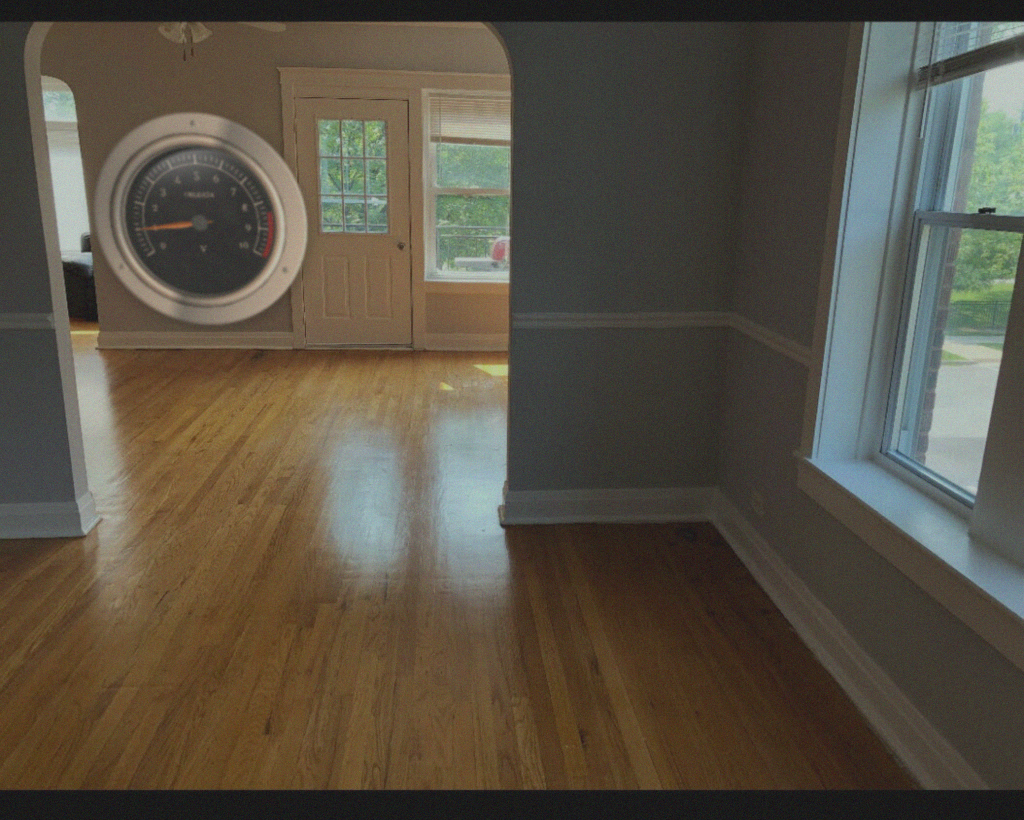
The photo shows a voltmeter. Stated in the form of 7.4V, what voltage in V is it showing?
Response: 1V
